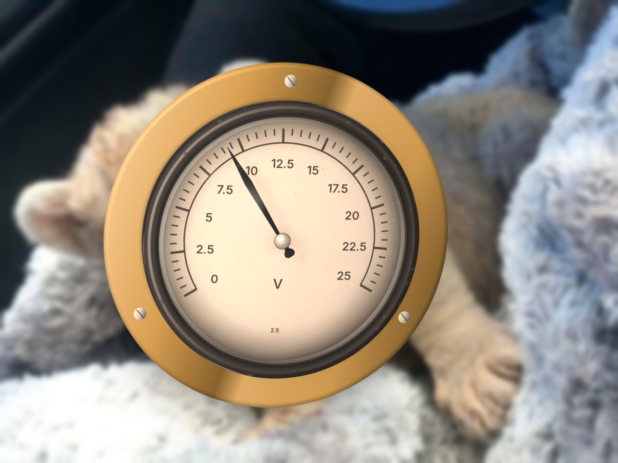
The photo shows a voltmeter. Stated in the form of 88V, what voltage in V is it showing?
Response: 9.25V
